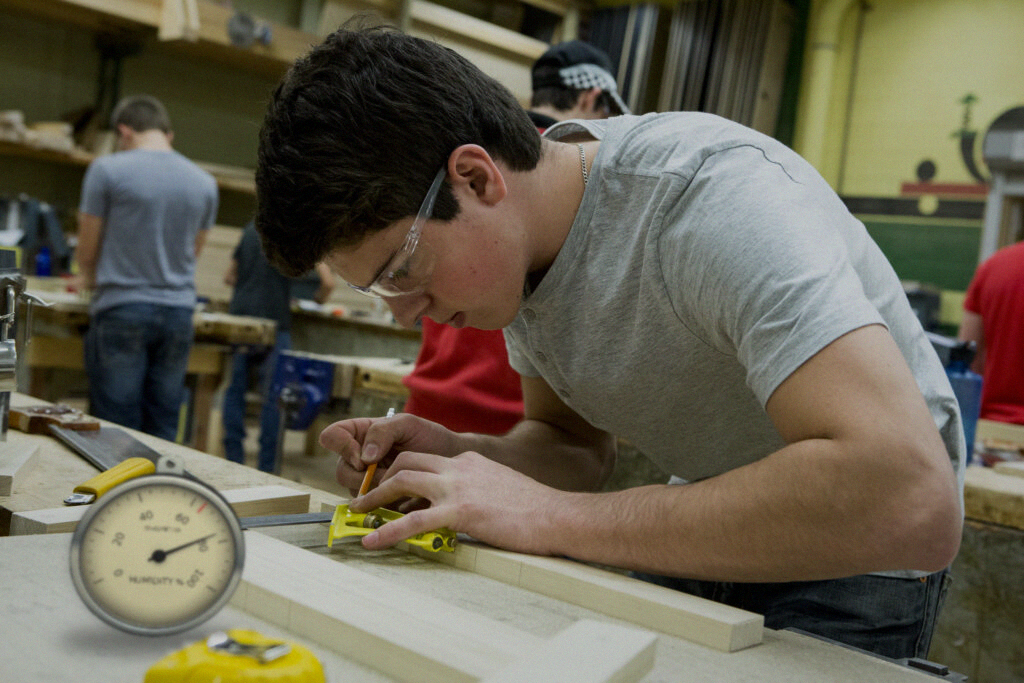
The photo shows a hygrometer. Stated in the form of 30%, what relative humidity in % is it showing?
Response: 76%
